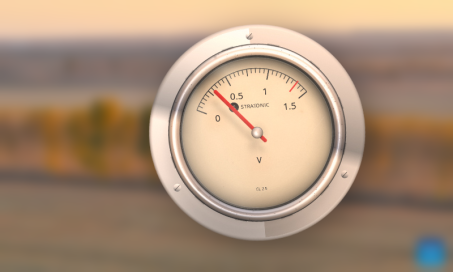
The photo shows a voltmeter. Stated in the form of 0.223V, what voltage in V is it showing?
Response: 0.3V
